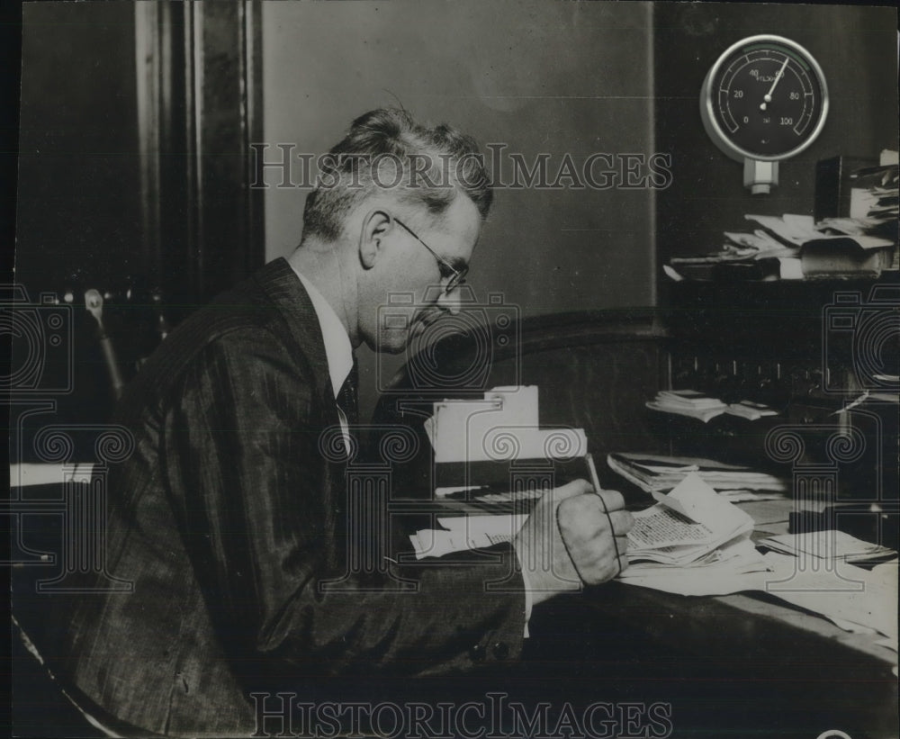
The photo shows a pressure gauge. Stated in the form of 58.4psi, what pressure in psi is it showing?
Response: 60psi
